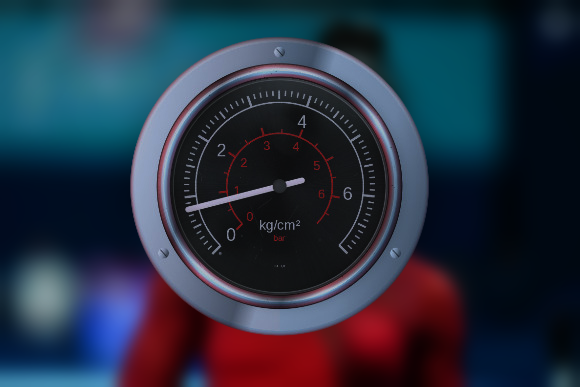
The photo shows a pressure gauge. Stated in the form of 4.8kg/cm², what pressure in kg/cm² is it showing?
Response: 0.8kg/cm²
